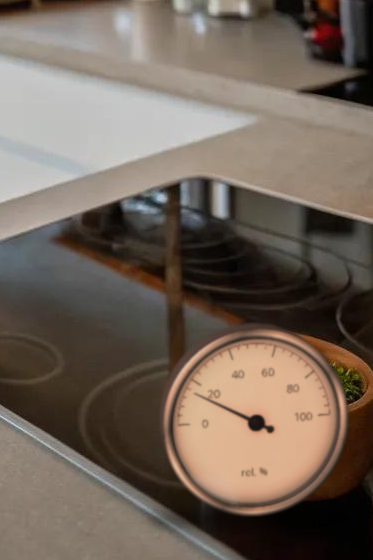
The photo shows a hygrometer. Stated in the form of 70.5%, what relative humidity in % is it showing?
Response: 16%
